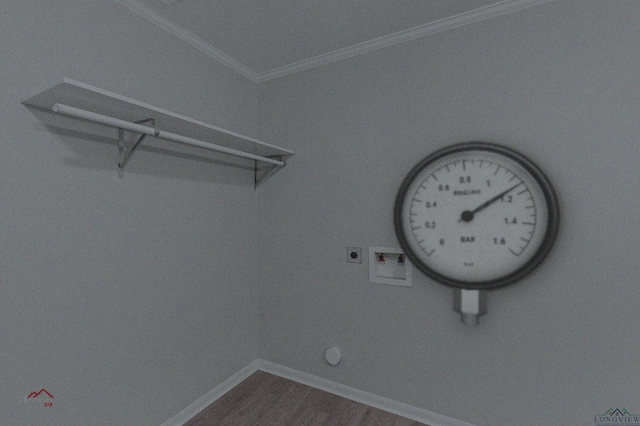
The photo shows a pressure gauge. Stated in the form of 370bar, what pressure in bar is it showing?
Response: 1.15bar
